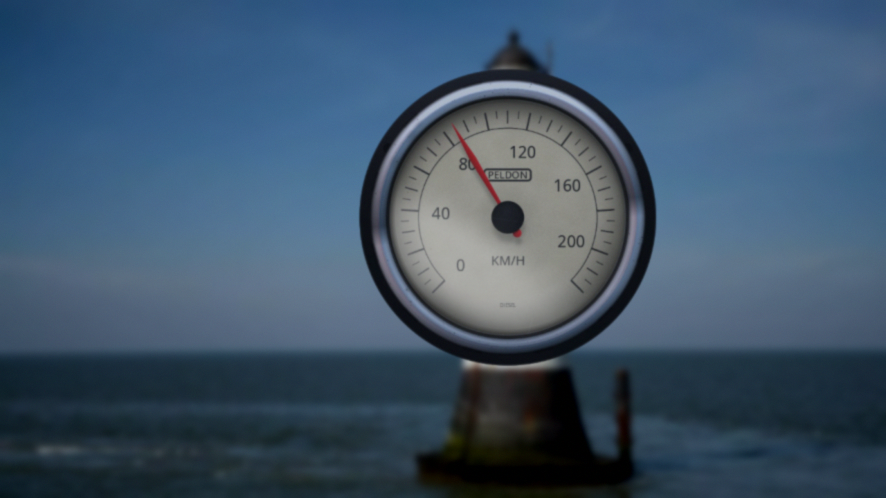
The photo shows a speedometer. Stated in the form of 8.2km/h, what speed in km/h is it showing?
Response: 85km/h
